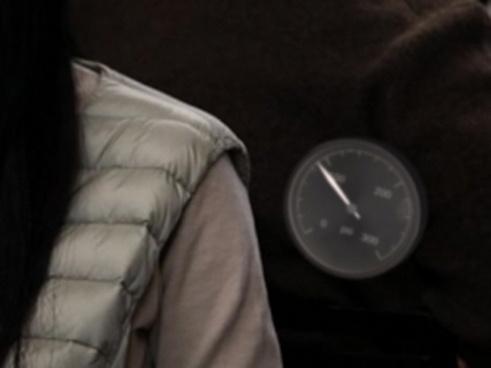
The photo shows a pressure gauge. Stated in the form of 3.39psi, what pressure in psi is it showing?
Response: 90psi
